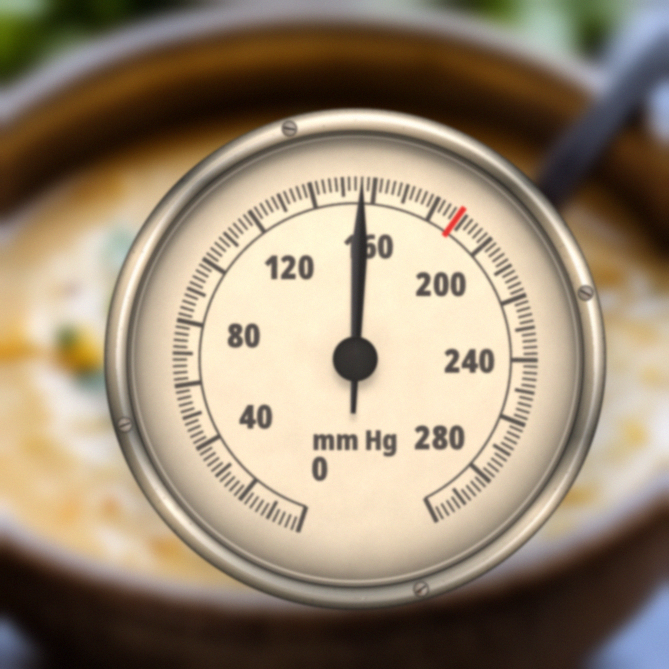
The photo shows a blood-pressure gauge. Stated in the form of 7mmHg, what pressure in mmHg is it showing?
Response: 156mmHg
